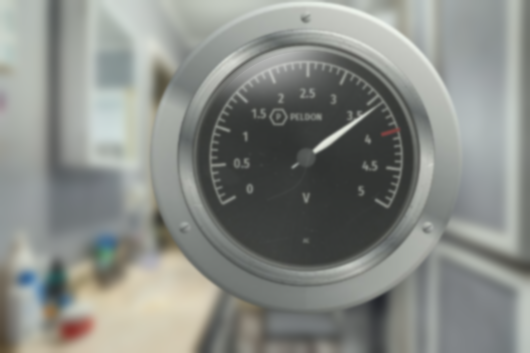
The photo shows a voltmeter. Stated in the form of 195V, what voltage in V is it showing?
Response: 3.6V
